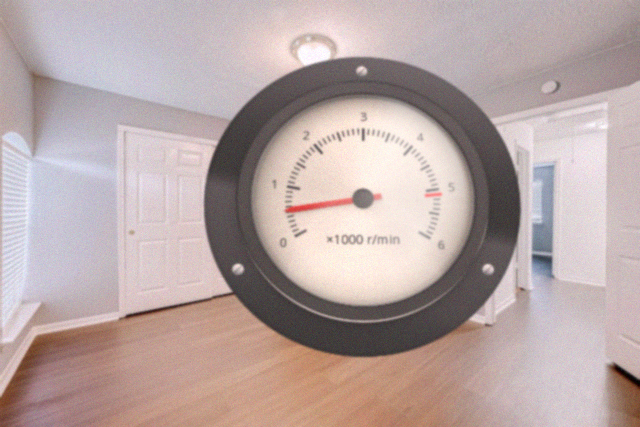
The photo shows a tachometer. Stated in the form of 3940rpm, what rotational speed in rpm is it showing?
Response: 500rpm
